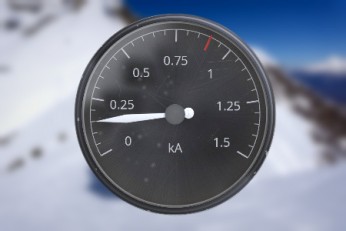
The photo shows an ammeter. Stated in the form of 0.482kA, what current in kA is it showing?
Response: 0.15kA
